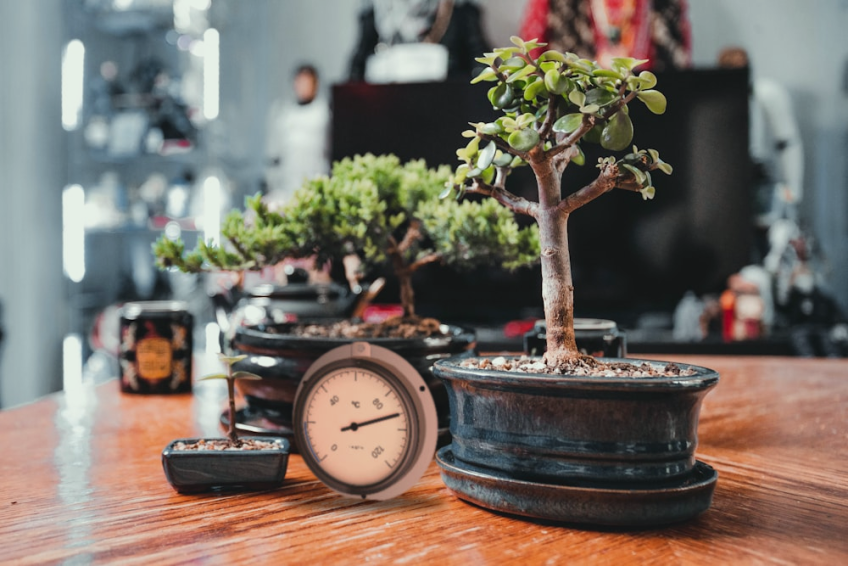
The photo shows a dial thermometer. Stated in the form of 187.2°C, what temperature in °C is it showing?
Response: 92°C
